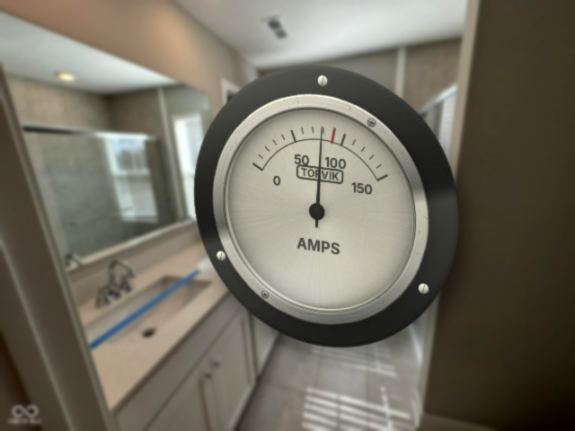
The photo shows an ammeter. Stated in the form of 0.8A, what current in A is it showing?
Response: 80A
